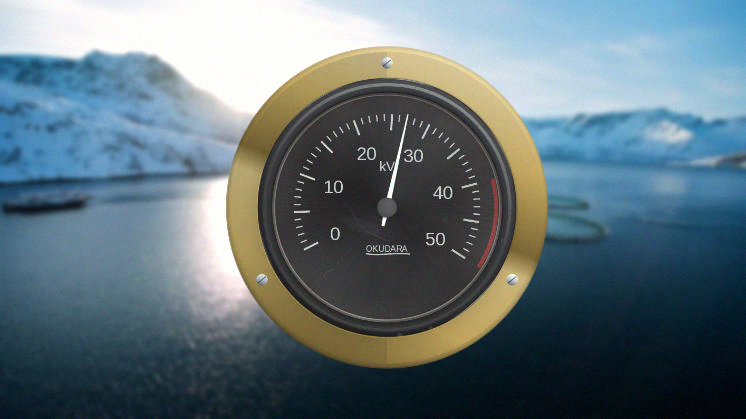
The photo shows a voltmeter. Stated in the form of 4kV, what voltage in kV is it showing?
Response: 27kV
